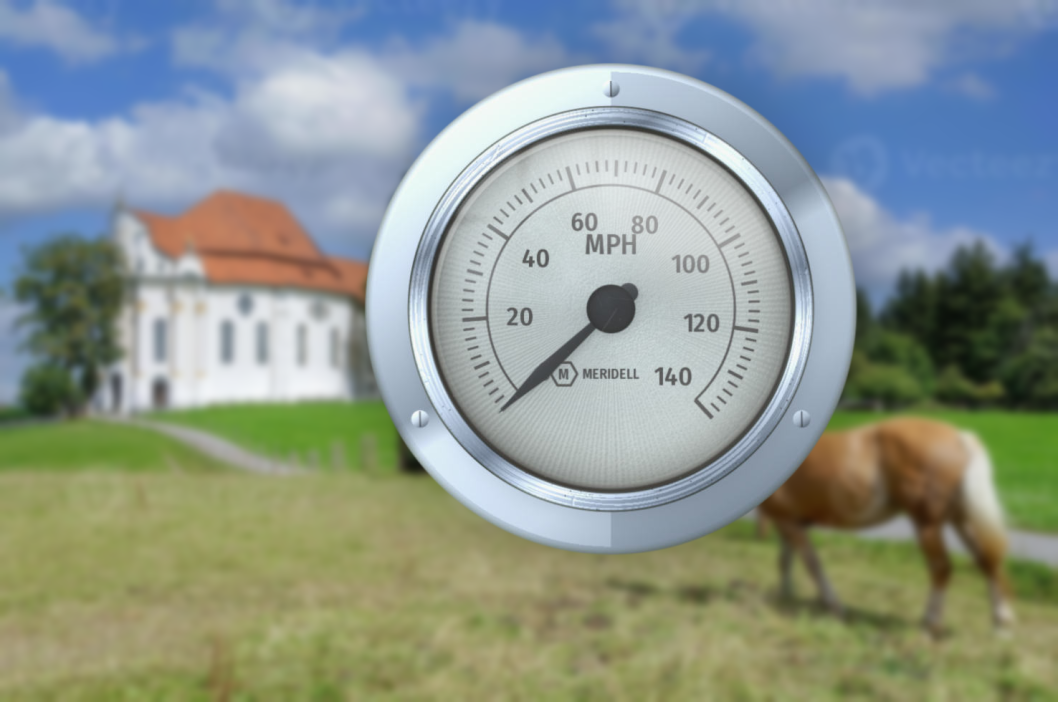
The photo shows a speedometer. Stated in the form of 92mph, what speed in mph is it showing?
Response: 0mph
